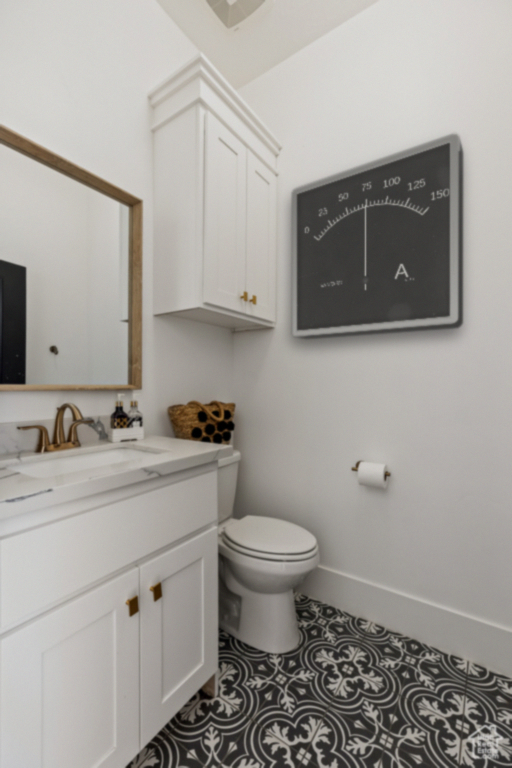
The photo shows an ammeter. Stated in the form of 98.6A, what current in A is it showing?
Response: 75A
